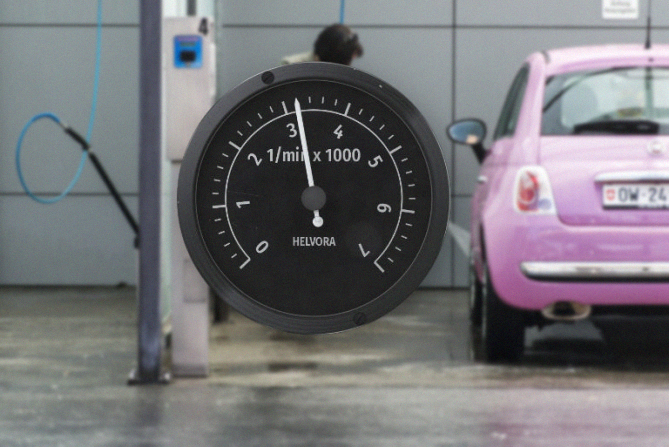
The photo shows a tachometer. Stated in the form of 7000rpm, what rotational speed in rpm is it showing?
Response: 3200rpm
